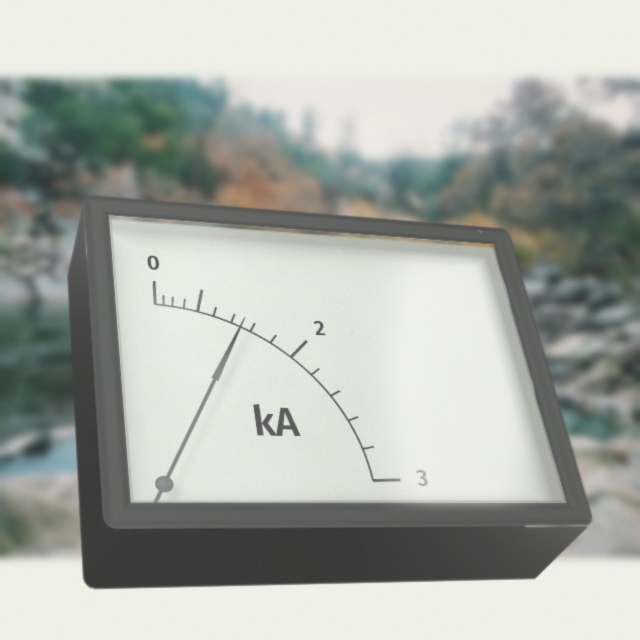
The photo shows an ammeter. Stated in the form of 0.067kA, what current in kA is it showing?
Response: 1.5kA
